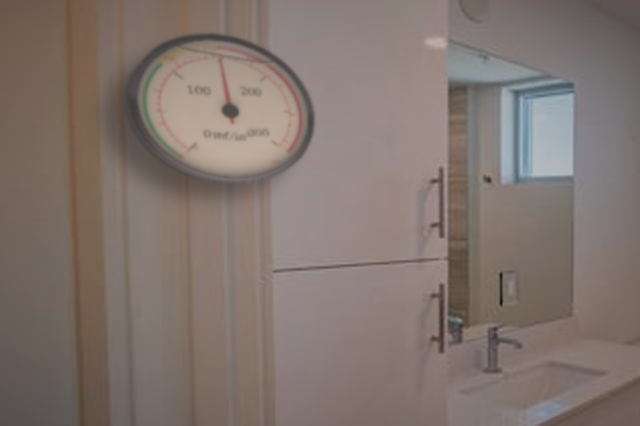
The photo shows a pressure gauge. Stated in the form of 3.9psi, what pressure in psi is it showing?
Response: 150psi
